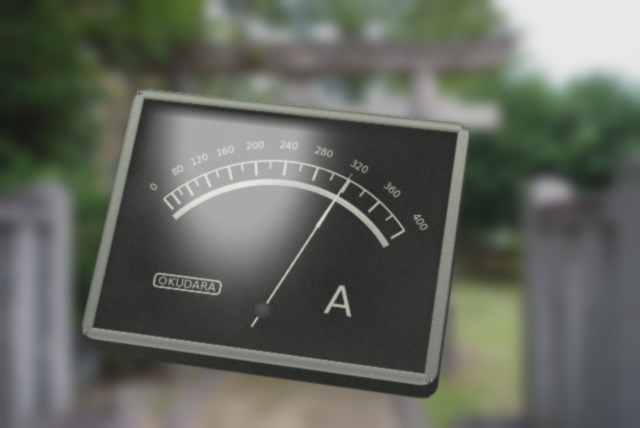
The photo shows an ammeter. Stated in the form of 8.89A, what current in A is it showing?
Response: 320A
